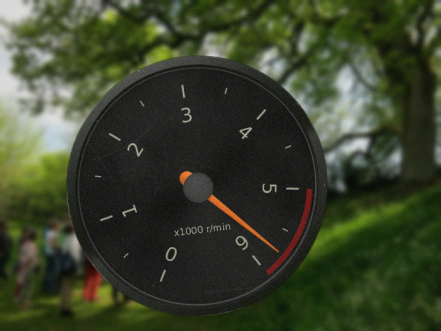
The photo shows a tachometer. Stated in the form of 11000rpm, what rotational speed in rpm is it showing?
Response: 5750rpm
